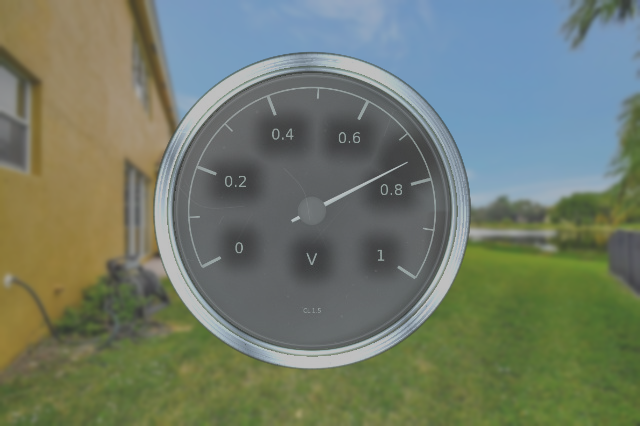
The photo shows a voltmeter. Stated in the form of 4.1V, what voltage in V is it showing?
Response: 0.75V
